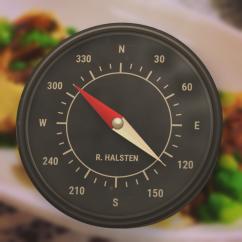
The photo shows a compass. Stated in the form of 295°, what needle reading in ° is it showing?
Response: 310°
